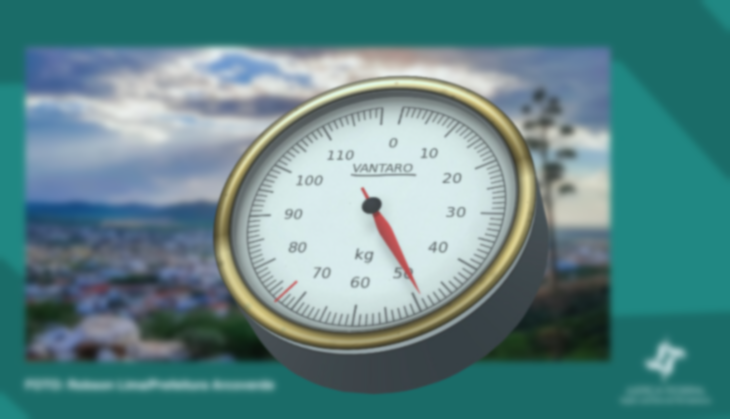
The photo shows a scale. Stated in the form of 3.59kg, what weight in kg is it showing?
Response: 49kg
